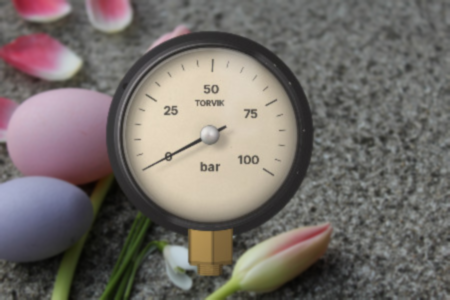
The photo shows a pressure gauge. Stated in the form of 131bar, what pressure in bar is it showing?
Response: 0bar
